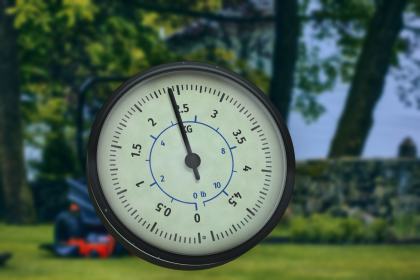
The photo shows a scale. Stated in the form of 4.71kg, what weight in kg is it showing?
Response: 2.4kg
